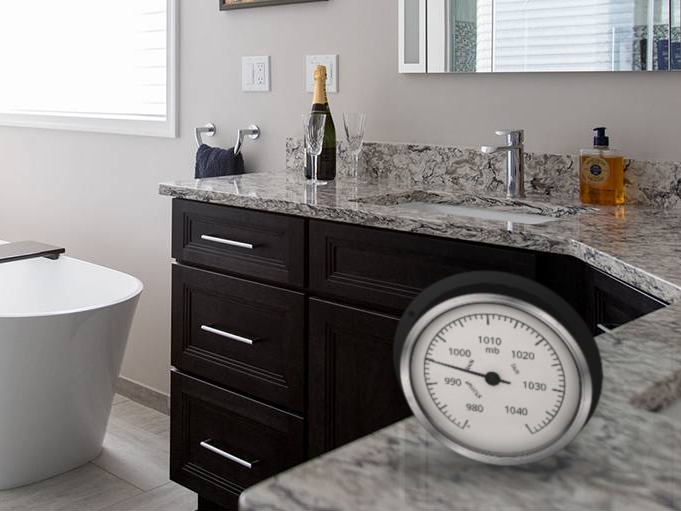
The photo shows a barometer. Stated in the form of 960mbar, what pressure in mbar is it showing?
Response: 995mbar
